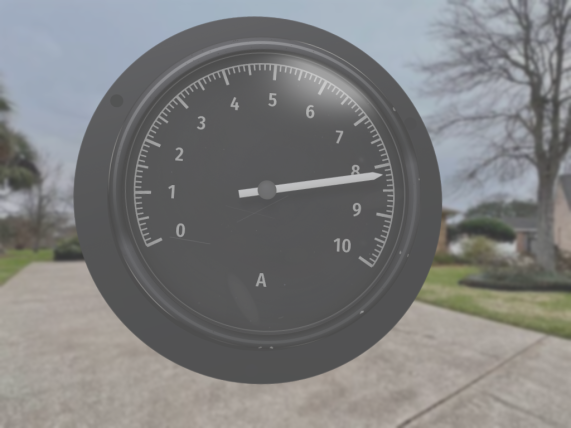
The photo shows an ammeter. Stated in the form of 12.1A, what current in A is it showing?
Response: 8.2A
